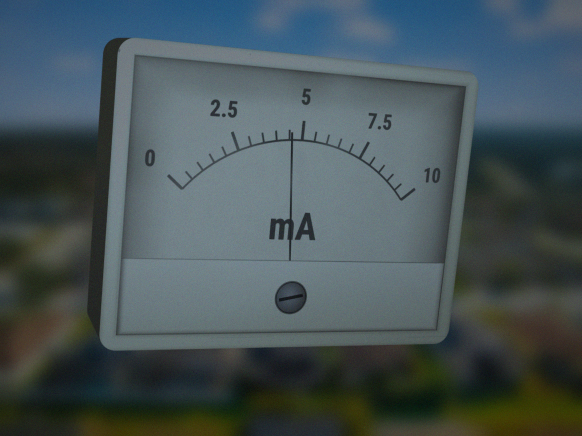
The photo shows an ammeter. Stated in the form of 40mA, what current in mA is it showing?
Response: 4.5mA
